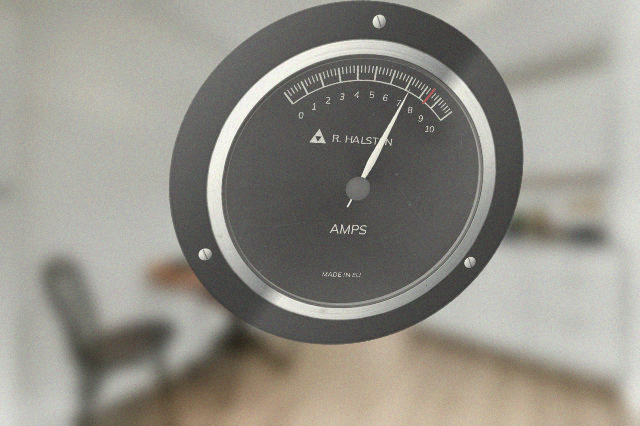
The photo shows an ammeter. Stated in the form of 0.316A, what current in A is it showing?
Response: 7A
